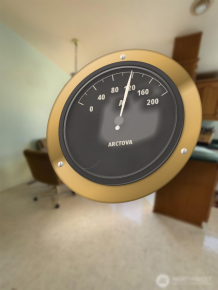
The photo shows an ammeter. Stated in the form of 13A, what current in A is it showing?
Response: 120A
